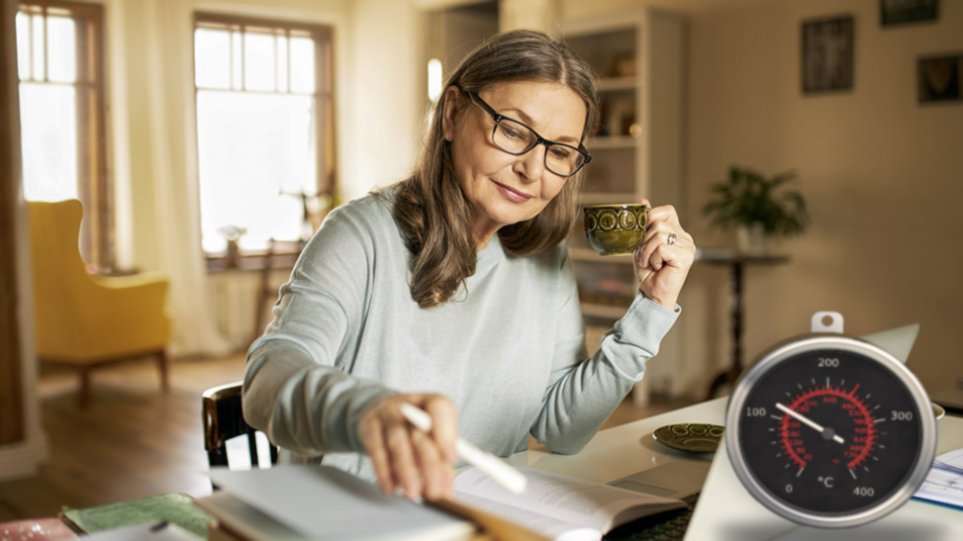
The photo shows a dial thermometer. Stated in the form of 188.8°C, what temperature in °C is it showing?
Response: 120°C
